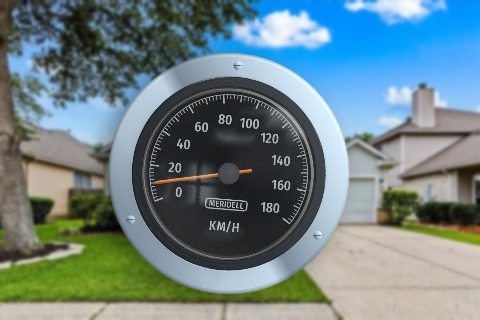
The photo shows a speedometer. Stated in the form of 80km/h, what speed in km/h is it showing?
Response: 10km/h
